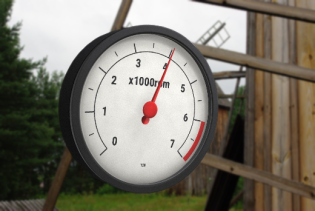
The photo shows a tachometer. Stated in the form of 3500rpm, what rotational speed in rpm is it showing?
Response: 4000rpm
